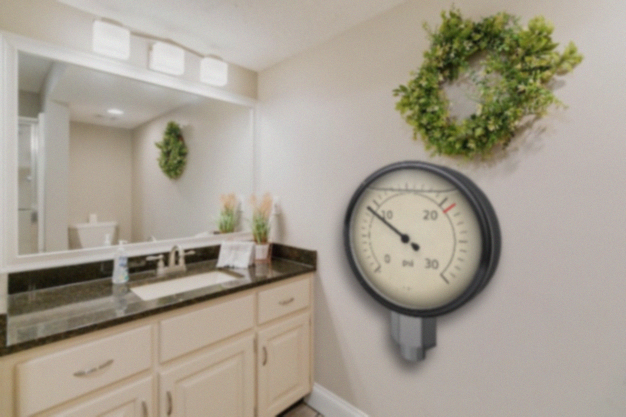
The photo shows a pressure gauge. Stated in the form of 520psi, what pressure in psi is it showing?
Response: 9psi
